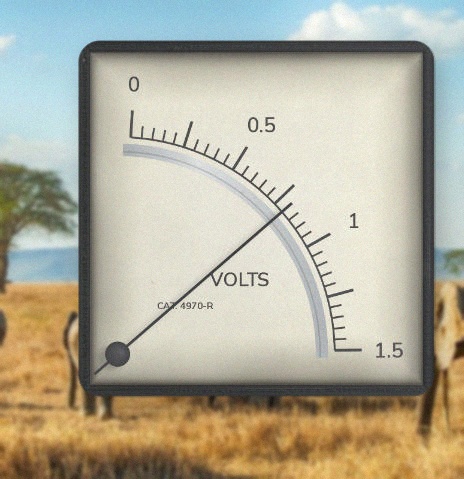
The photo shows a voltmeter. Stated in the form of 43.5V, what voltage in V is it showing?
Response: 0.8V
